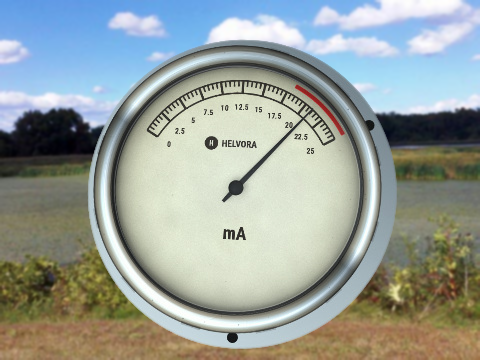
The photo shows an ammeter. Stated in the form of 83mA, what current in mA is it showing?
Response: 21mA
